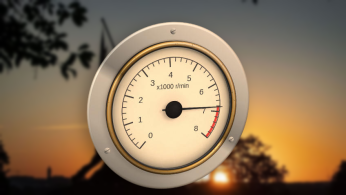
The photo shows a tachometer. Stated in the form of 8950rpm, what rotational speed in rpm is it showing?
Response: 6800rpm
